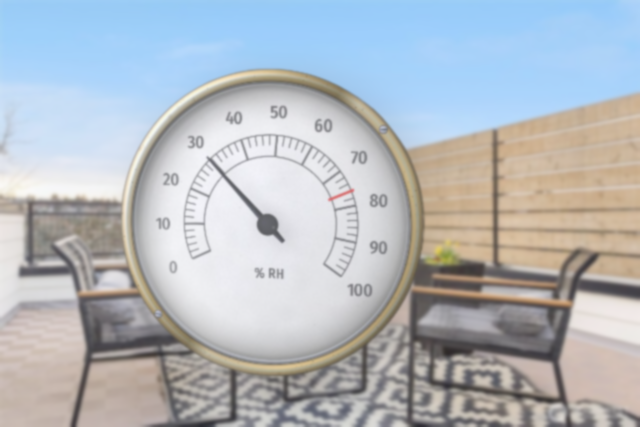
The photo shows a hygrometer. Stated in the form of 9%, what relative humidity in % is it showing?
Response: 30%
